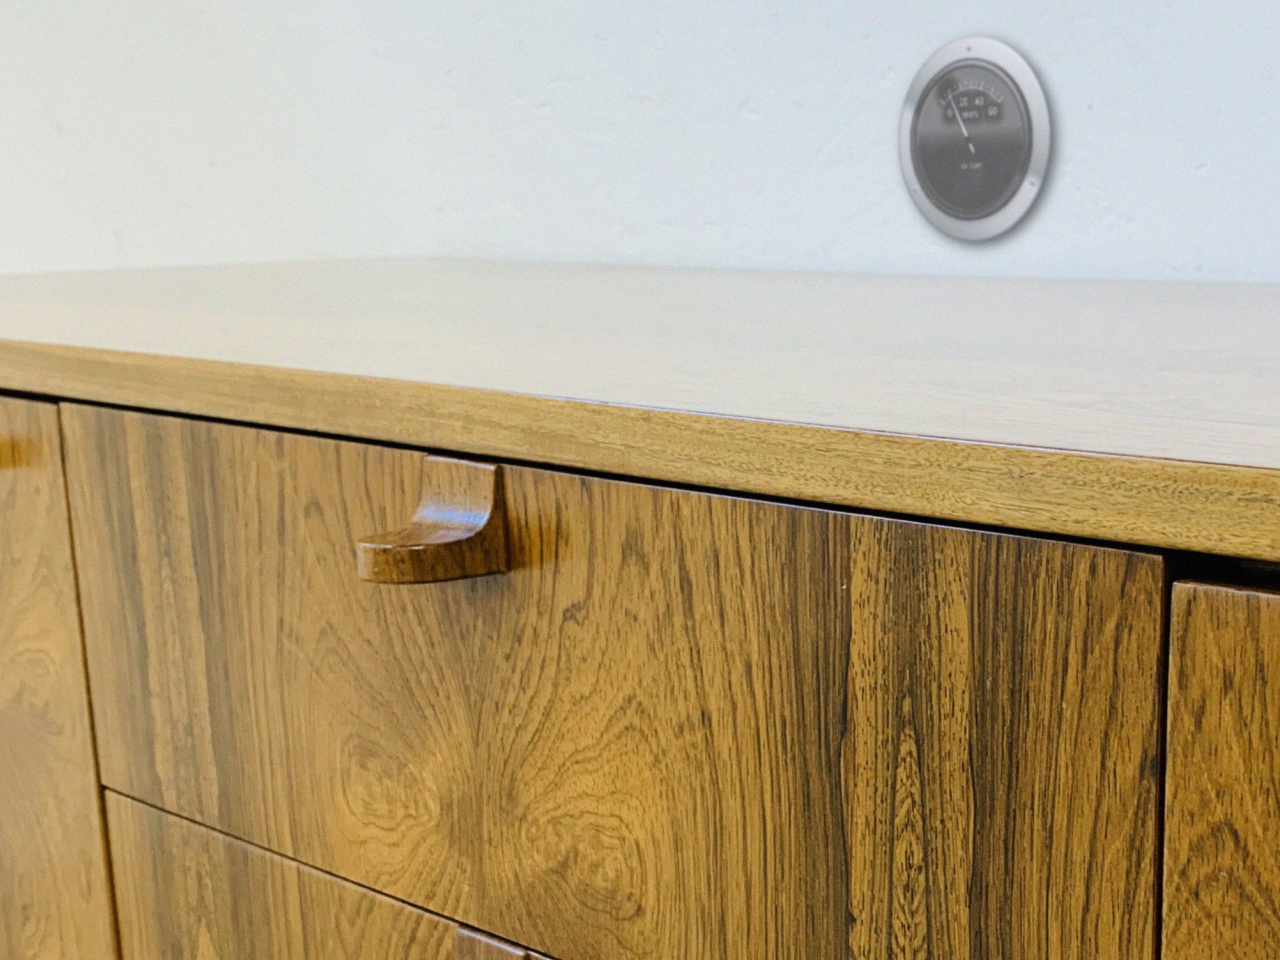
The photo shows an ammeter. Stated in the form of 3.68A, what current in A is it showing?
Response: 10A
